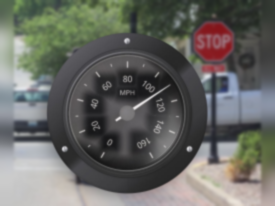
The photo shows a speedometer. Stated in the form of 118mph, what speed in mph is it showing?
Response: 110mph
